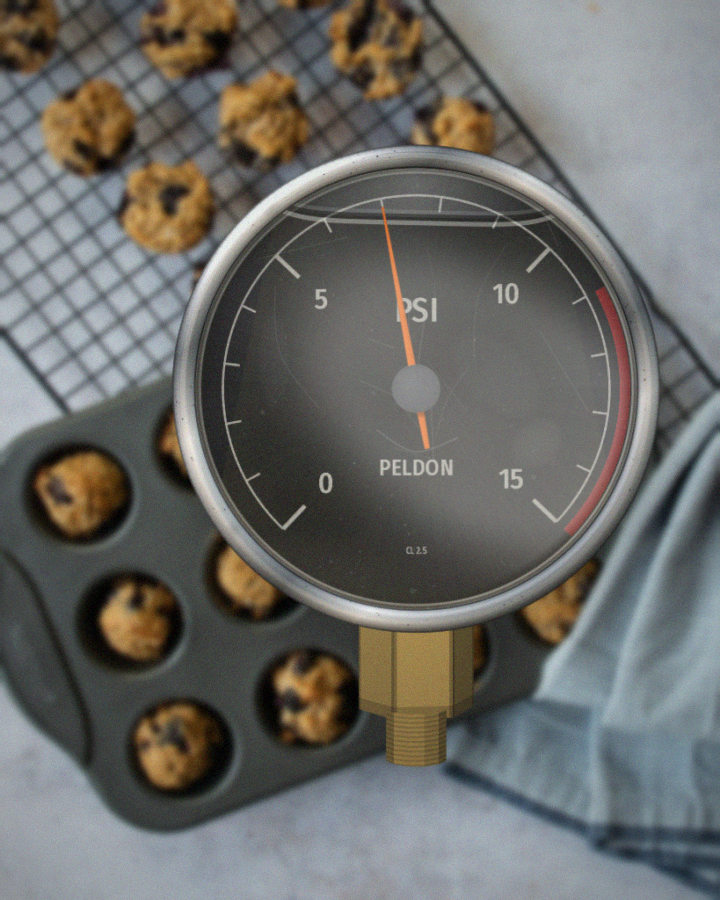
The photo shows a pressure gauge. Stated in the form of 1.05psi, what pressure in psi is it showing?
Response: 7psi
